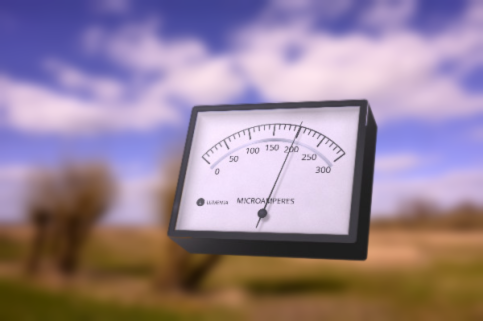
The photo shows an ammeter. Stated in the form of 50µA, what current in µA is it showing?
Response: 200µA
